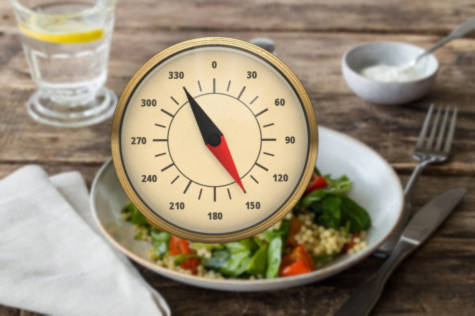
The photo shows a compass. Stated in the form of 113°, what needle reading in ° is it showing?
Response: 150°
